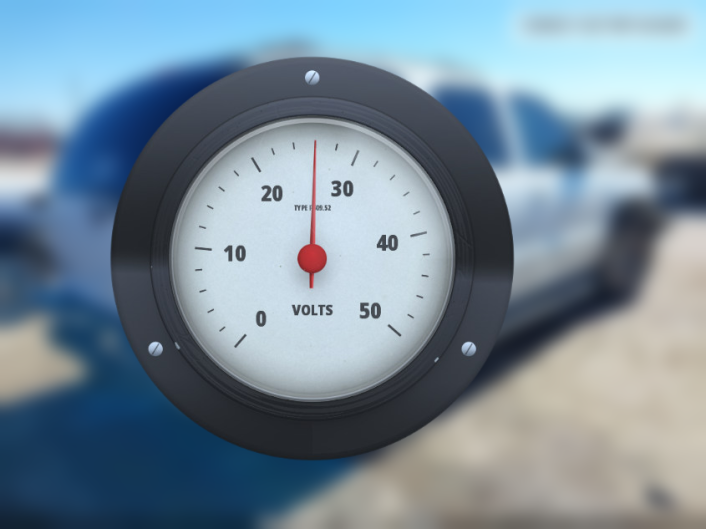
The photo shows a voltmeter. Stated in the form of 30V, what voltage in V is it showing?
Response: 26V
